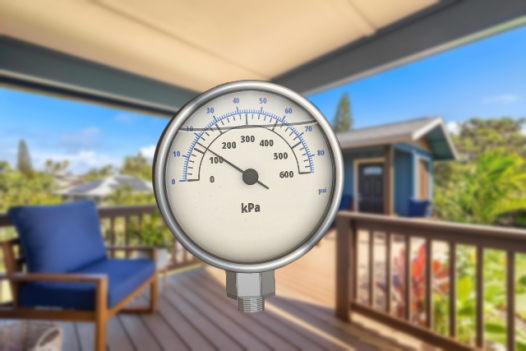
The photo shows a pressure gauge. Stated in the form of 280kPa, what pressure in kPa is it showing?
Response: 120kPa
